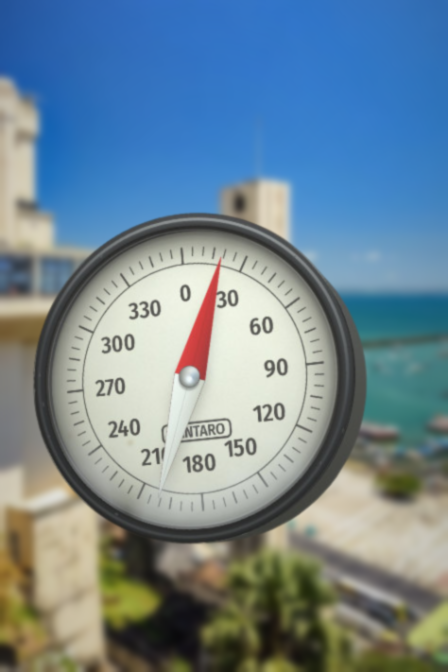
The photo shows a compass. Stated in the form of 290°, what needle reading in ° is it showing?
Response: 20°
